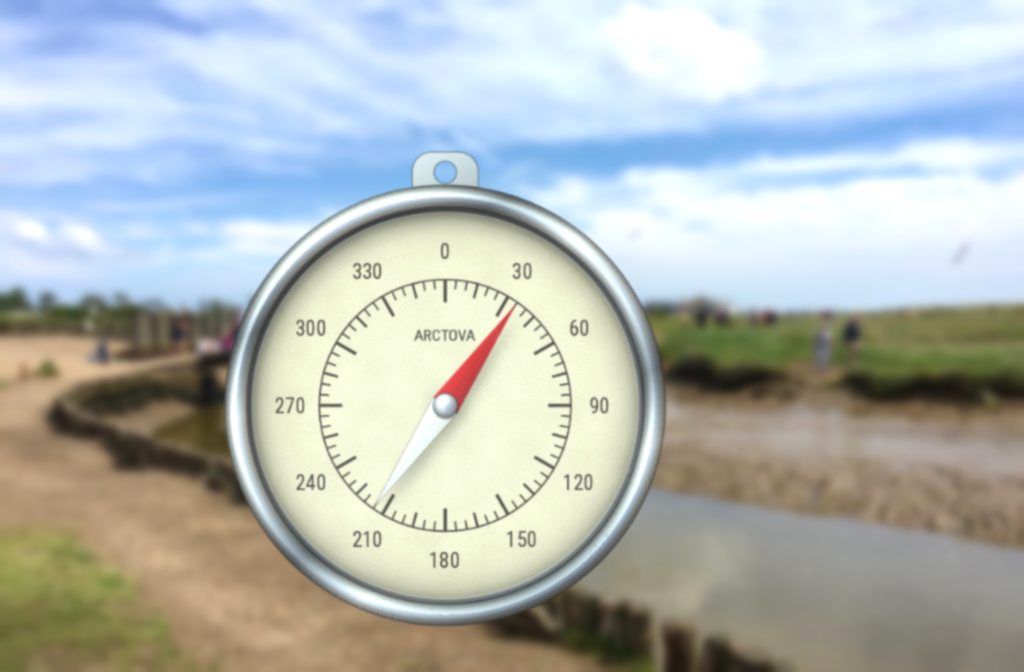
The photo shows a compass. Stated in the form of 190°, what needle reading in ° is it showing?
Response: 35°
